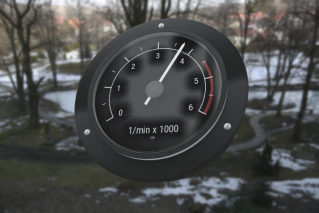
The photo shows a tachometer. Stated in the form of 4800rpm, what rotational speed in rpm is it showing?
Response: 3750rpm
